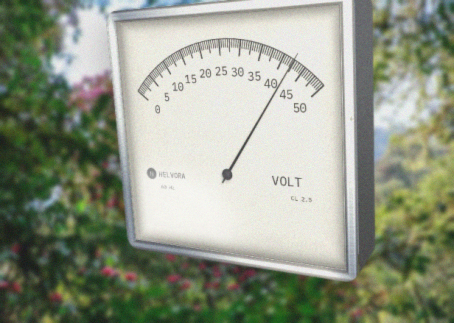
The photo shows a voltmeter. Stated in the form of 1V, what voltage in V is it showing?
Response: 42.5V
